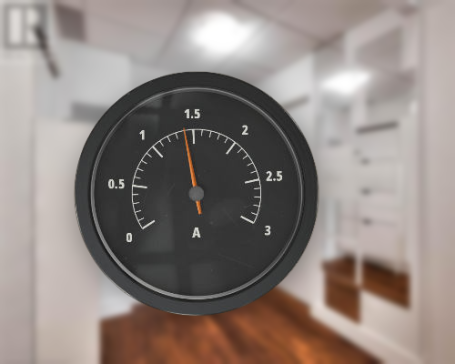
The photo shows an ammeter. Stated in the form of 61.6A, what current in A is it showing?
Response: 1.4A
